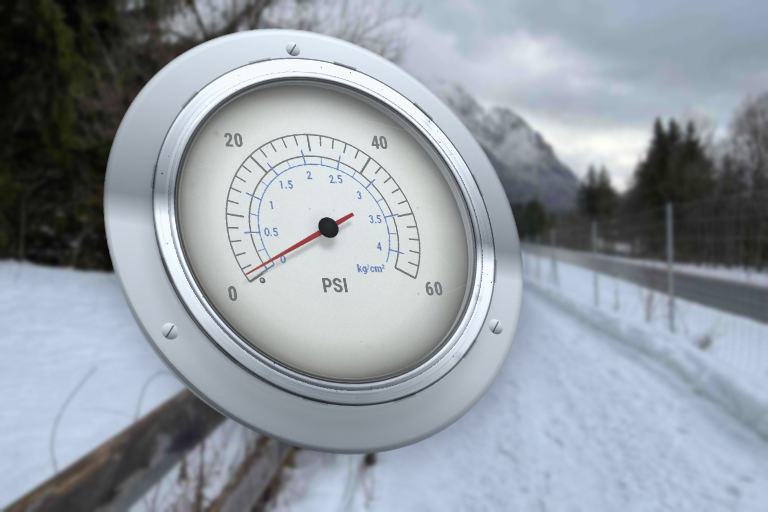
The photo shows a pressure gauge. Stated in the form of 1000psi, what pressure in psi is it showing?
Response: 1psi
